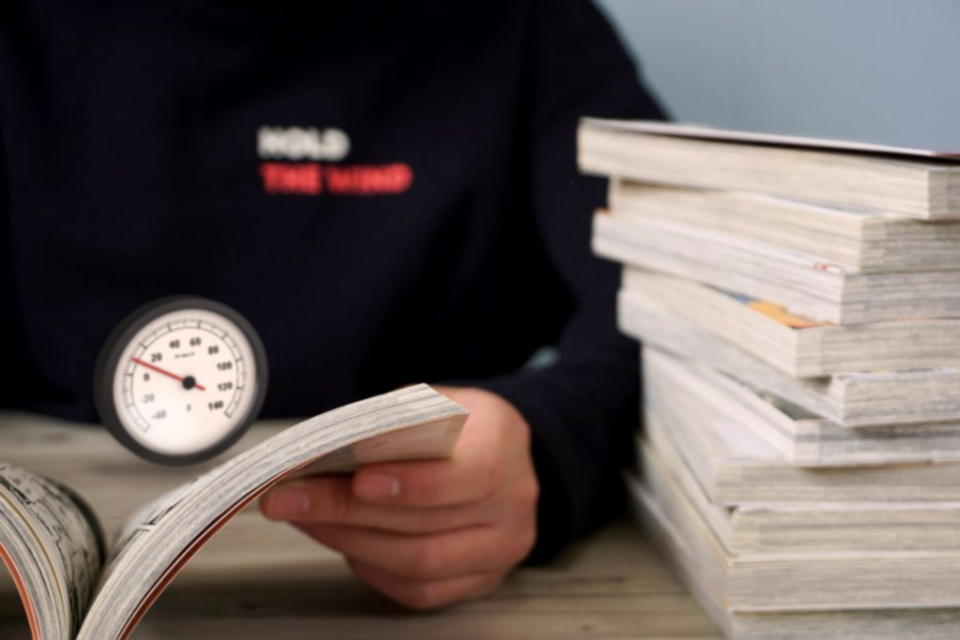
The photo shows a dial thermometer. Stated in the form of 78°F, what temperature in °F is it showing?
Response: 10°F
